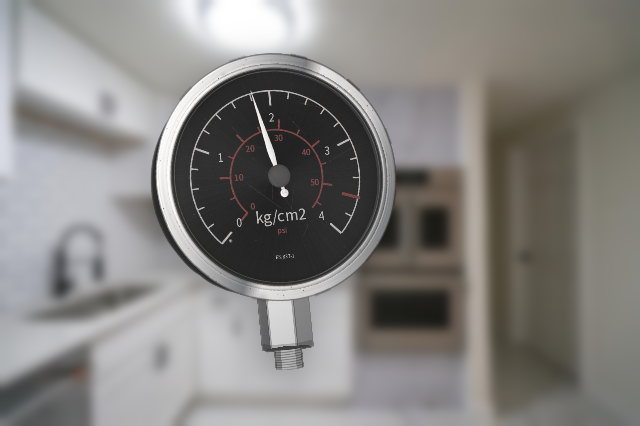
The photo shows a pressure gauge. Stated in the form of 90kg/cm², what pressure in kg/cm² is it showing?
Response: 1.8kg/cm²
